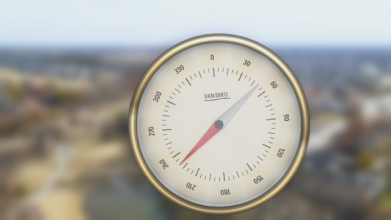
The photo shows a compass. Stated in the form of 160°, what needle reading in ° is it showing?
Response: 230°
